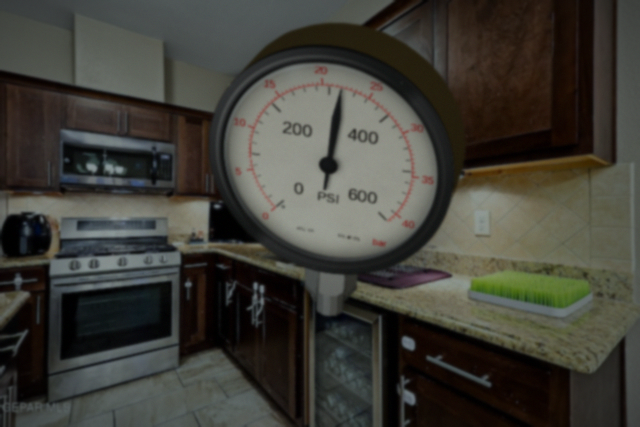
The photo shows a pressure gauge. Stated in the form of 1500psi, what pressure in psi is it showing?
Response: 320psi
